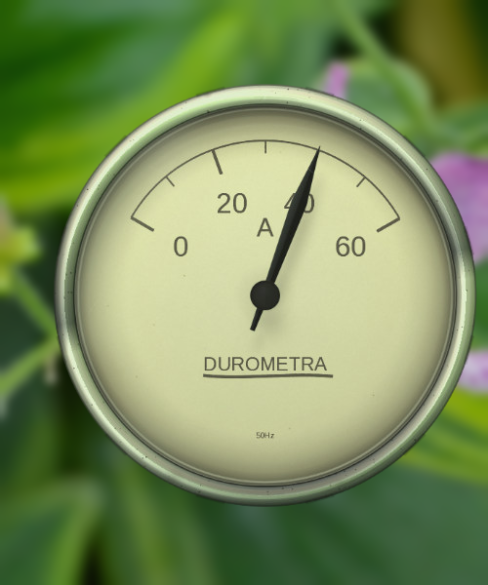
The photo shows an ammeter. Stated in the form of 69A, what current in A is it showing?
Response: 40A
